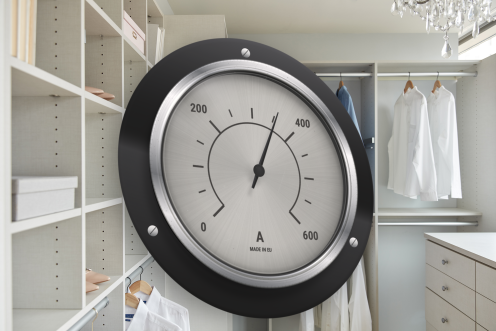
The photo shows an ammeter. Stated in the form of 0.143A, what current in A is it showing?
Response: 350A
